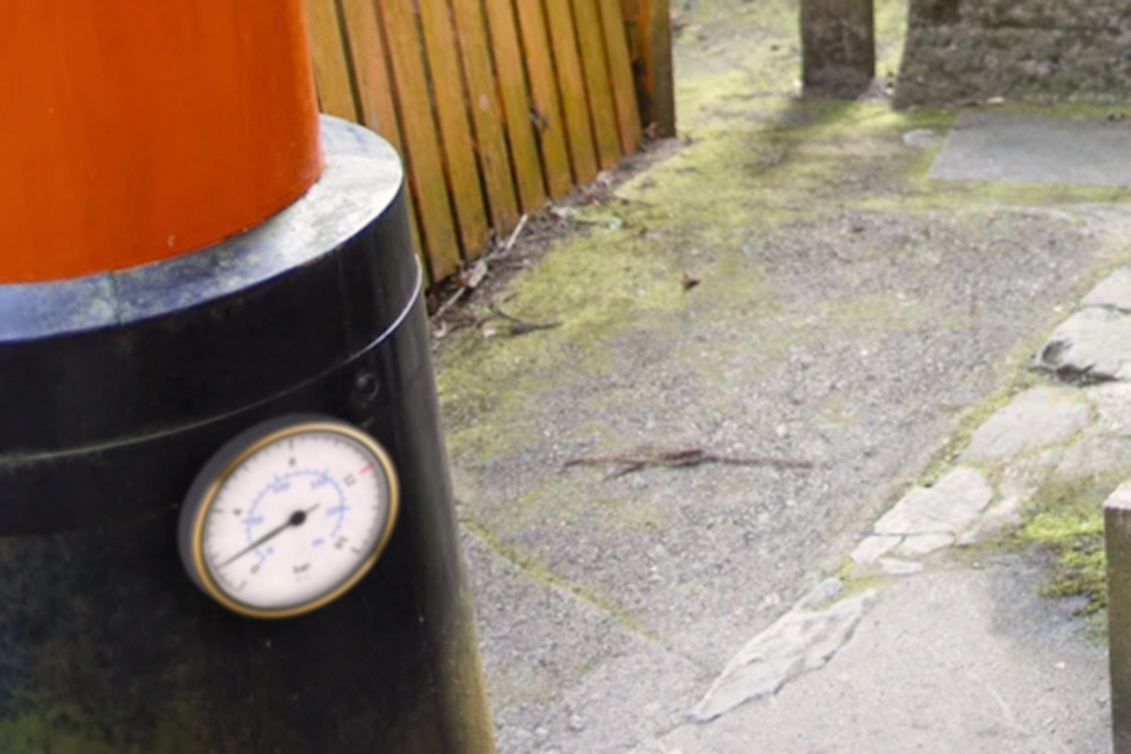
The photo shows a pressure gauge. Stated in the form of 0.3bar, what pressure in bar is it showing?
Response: 1.5bar
